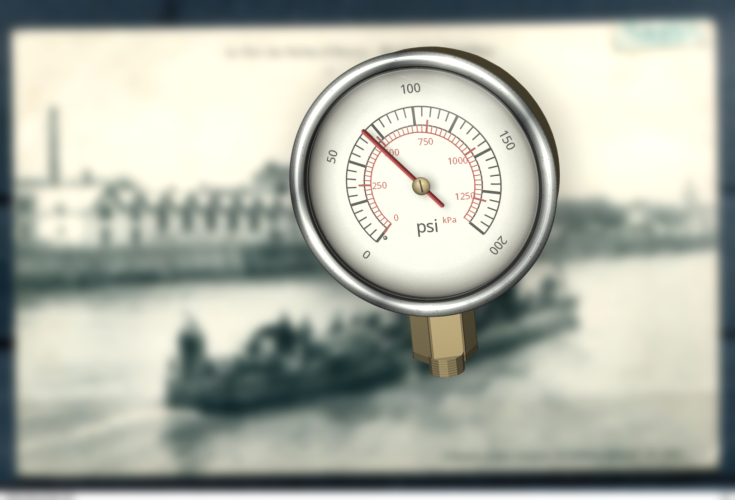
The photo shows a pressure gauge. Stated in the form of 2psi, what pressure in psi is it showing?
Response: 70psi
